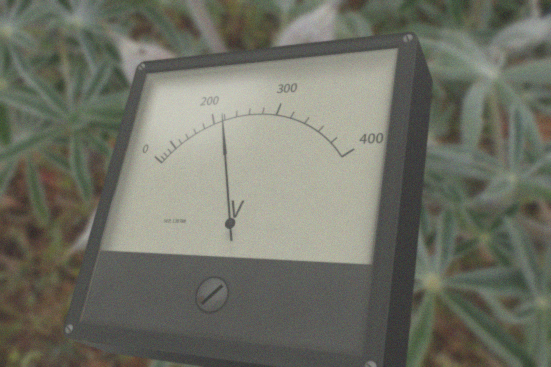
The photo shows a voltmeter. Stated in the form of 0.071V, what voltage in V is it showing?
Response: 220V
